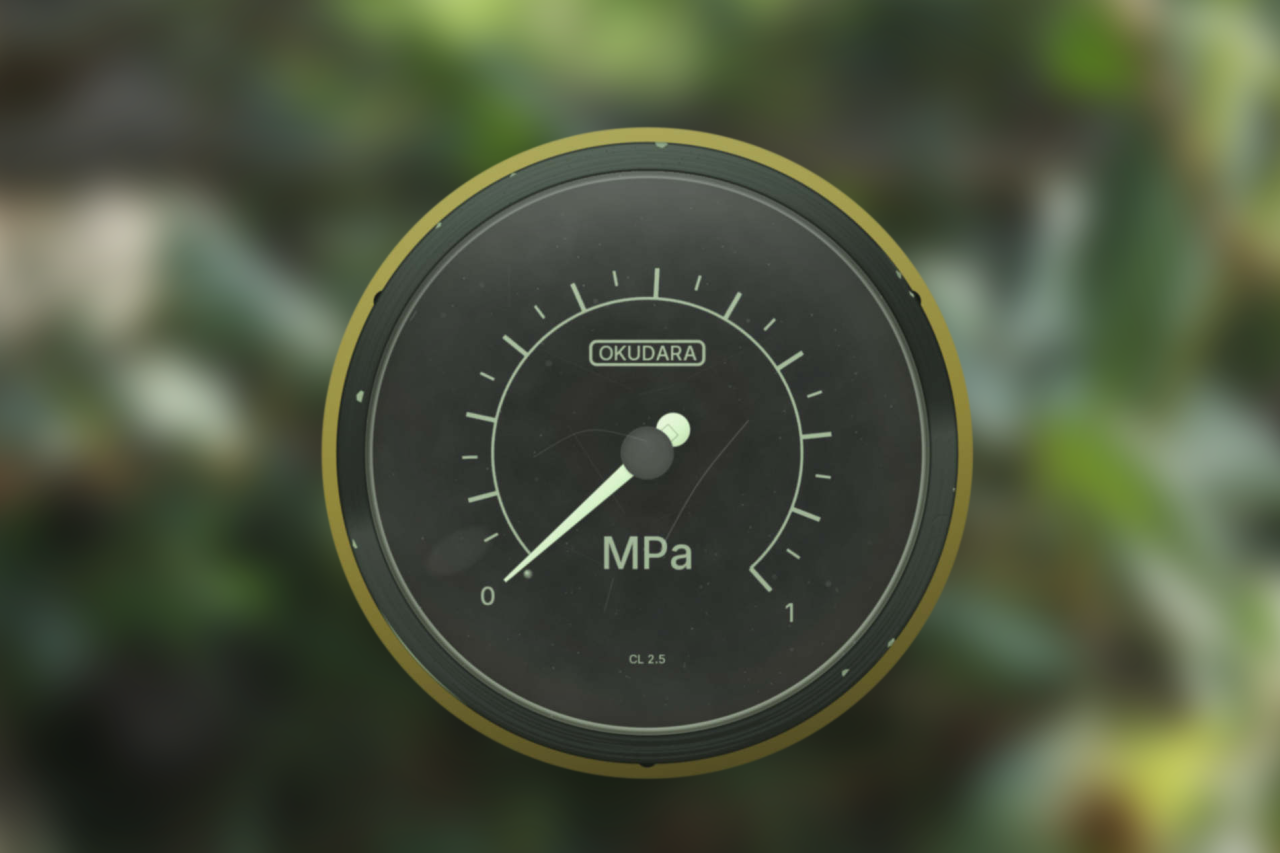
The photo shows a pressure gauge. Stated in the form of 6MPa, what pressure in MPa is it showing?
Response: 0MPa
